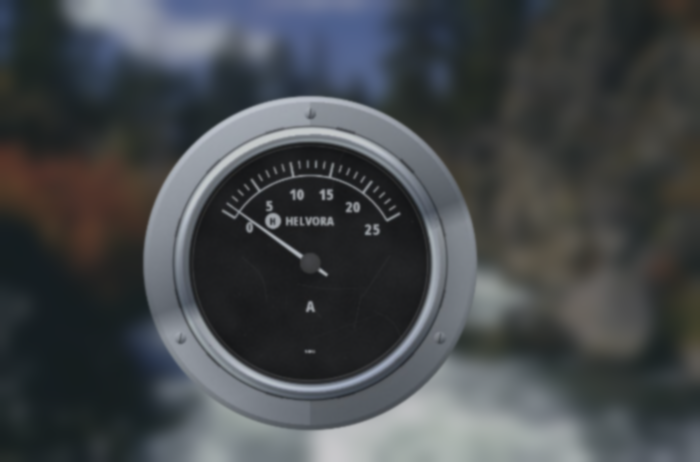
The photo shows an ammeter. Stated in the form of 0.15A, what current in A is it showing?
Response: 1A
